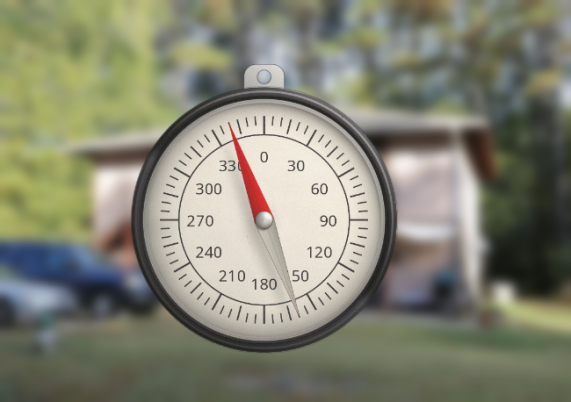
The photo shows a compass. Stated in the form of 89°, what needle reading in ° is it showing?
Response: 340°
